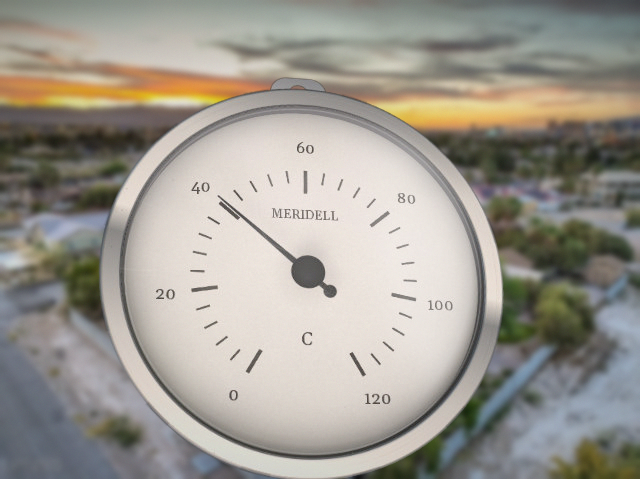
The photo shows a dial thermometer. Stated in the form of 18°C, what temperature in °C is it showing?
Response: 40°C
